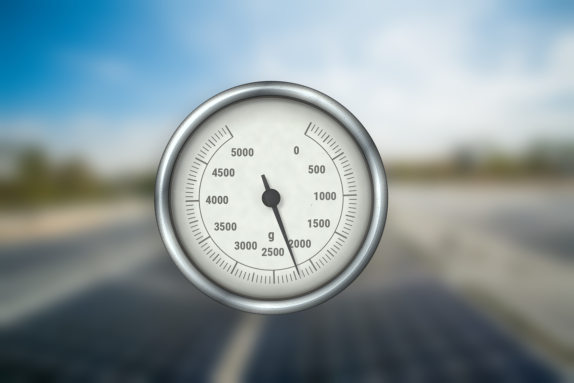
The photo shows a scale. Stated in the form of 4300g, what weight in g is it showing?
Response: 2200g
